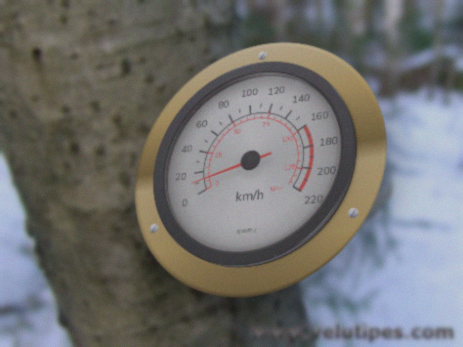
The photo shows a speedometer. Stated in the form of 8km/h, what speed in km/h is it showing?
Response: 10km/h
